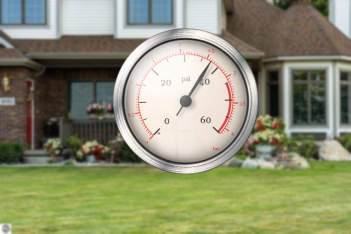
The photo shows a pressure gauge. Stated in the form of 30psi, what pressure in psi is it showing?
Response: 37.5psi
